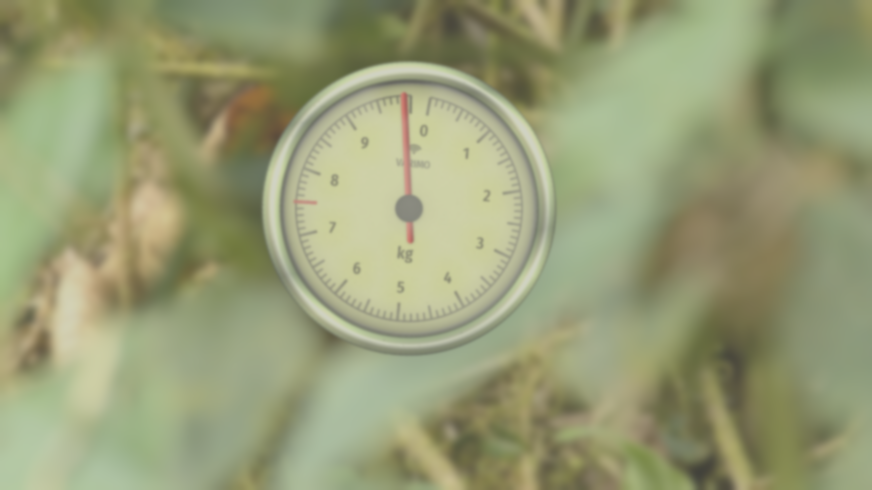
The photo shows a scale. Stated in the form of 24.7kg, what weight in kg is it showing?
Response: 9.9kg
